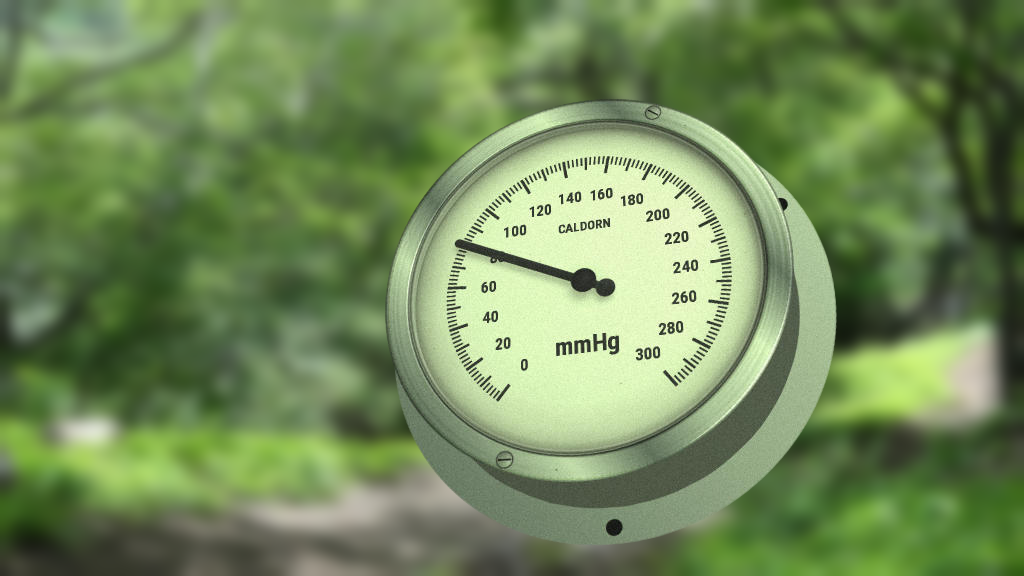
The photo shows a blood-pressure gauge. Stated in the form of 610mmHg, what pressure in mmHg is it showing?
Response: 80mmHg
